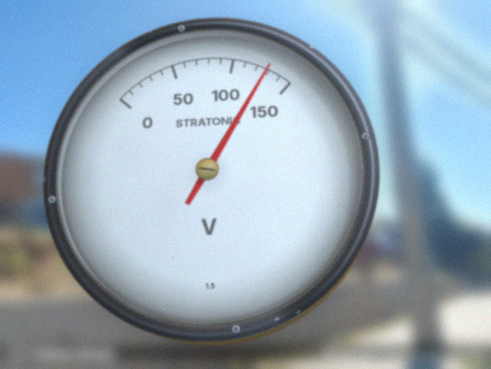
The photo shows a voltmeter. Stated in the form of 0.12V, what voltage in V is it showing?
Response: 130V
